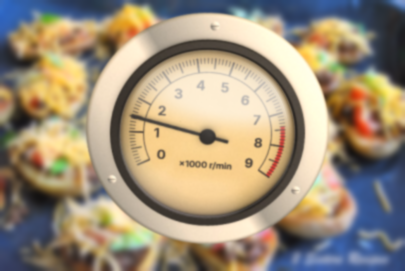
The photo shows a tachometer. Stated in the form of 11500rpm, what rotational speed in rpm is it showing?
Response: 1500rpm
